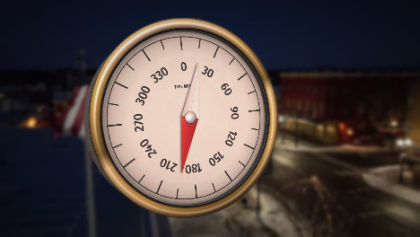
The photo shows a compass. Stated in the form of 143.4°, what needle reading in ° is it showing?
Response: 195°
